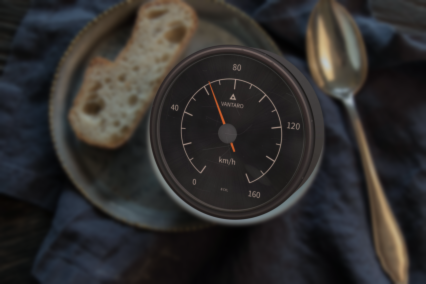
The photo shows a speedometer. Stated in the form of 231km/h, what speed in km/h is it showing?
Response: 65km/h
